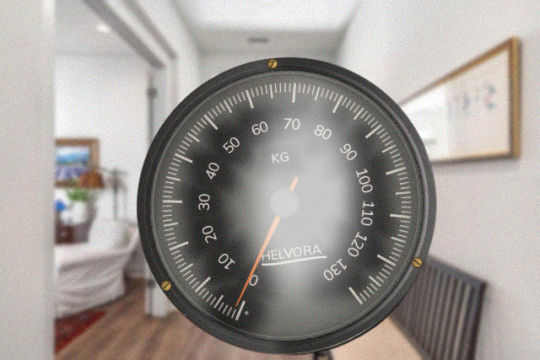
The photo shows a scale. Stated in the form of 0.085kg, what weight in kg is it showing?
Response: 1kg
